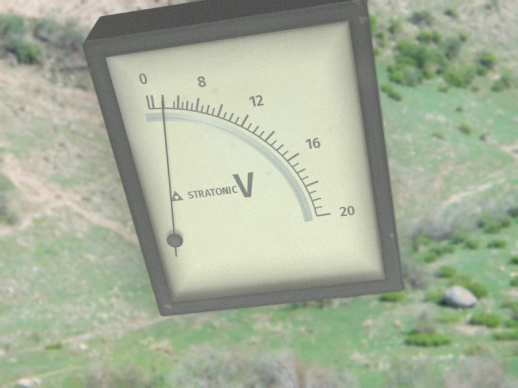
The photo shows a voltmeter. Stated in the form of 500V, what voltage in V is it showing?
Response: 4V
